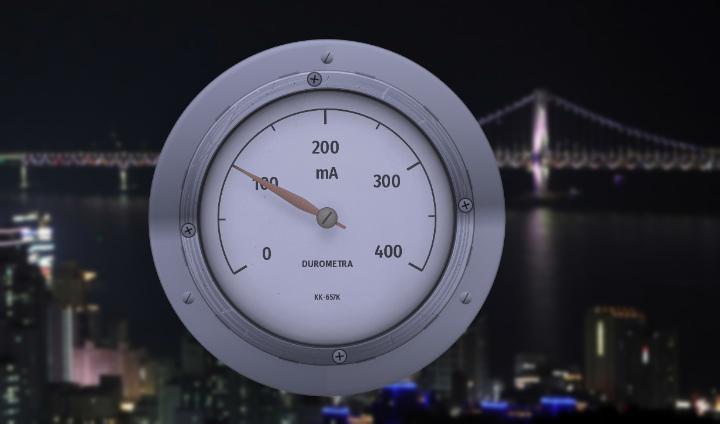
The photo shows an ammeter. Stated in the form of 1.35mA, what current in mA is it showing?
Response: 100mA
